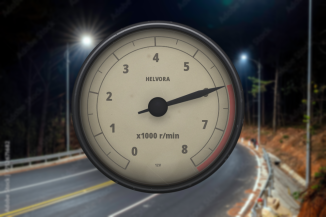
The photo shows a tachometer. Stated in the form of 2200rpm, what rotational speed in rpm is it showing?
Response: 6000rpm
